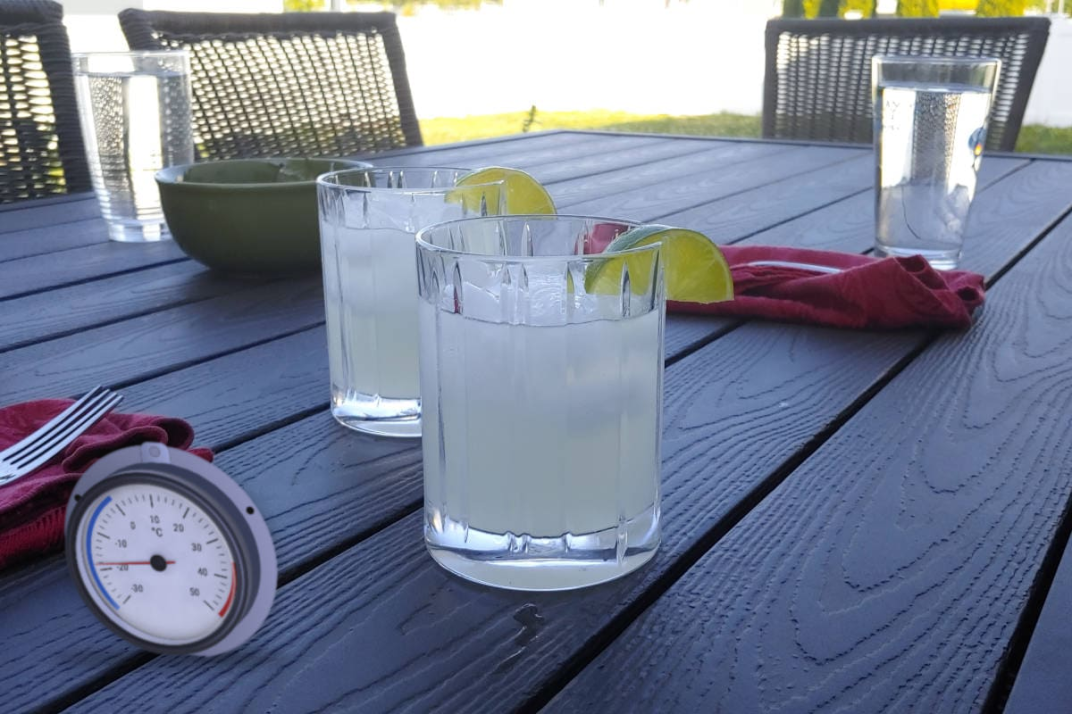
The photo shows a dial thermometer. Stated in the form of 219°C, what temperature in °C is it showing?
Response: -18°C
